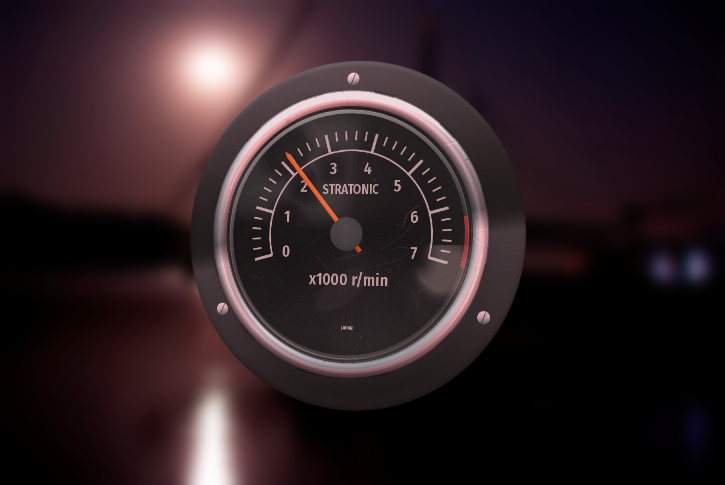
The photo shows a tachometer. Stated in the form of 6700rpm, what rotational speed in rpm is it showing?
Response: 2200rpm
